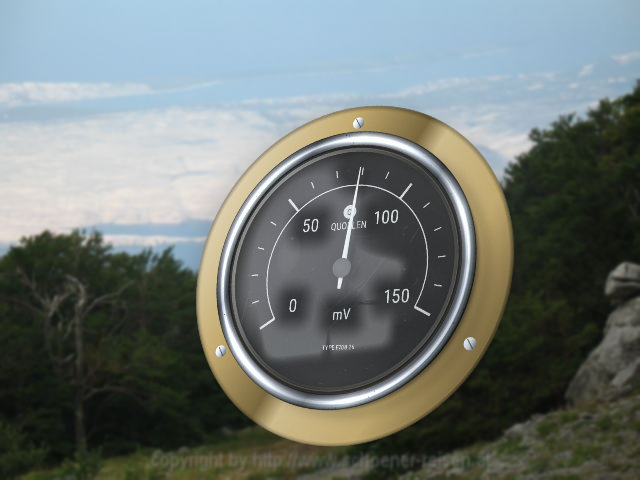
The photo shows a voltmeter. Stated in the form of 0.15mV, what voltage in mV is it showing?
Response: 80mV
